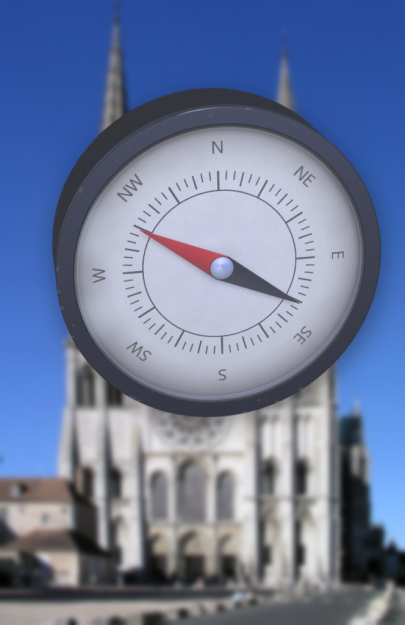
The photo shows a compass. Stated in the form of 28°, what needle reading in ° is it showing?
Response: 300°
